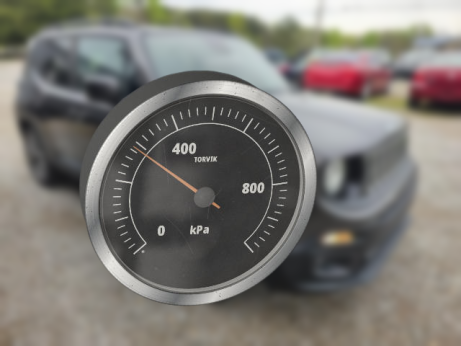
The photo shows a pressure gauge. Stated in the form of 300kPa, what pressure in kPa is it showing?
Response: 290kPa
